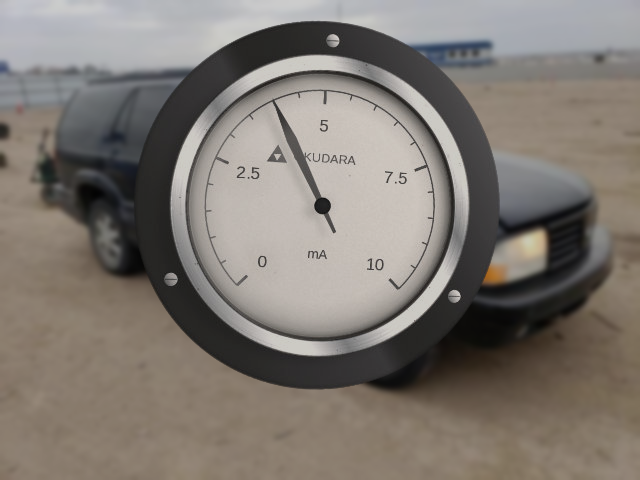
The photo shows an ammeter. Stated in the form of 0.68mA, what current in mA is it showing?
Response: 4mA
